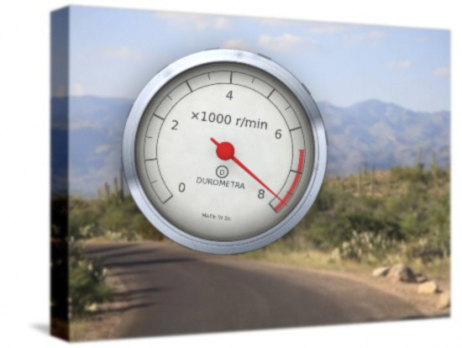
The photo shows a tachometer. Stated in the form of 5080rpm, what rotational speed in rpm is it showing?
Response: 7750rpm
